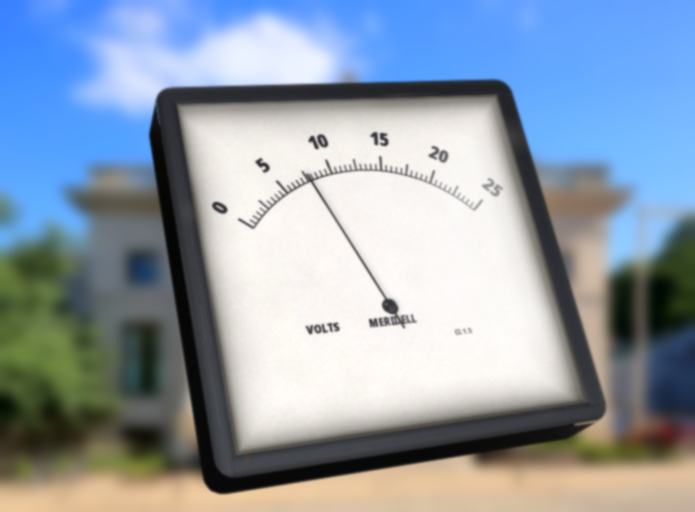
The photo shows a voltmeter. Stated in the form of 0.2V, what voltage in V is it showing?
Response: 7.5V
